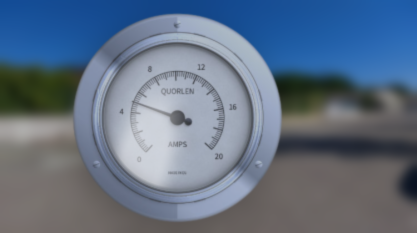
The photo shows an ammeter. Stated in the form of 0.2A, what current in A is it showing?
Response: 5A
